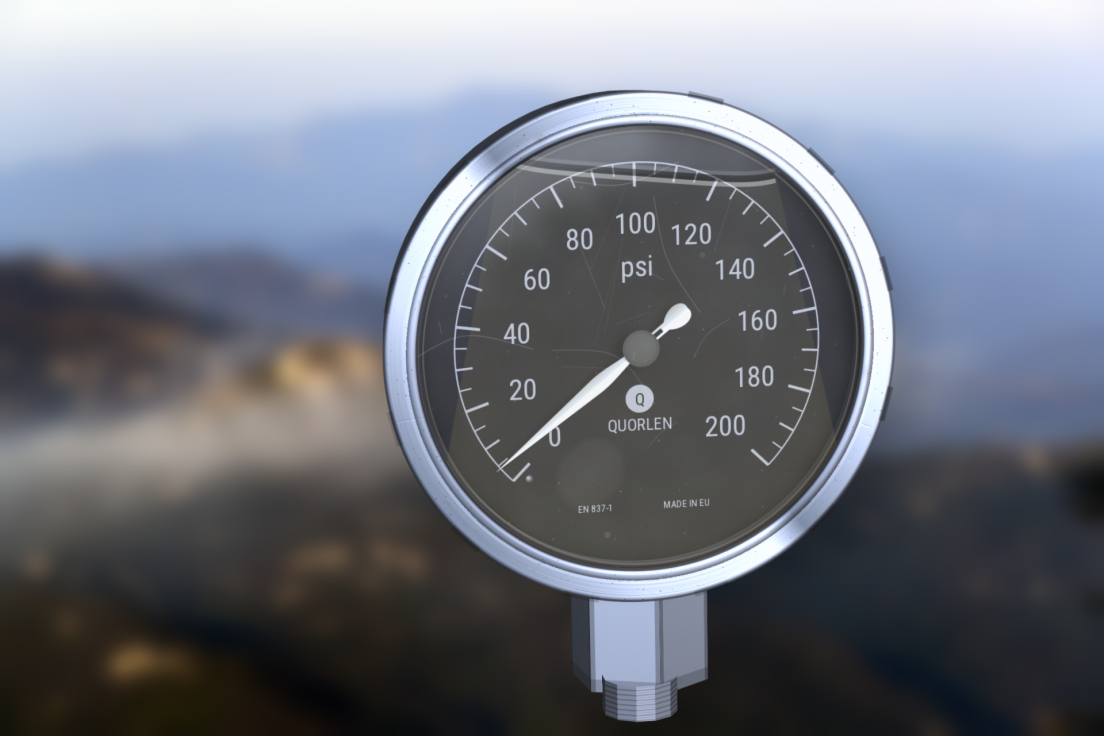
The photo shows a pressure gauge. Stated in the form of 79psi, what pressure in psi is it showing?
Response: 5psi
